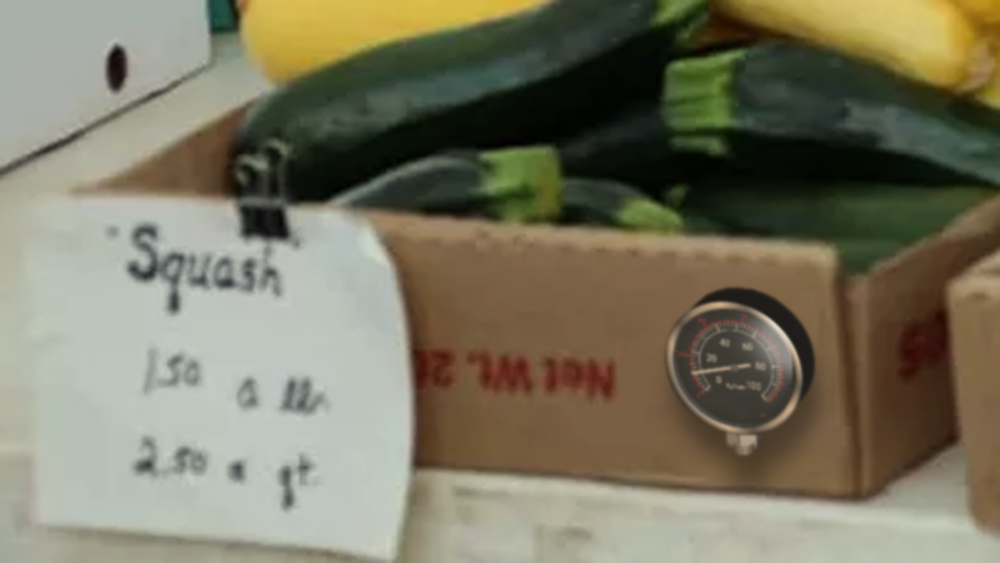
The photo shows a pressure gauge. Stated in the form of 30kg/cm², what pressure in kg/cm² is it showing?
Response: 10kg/cm²
